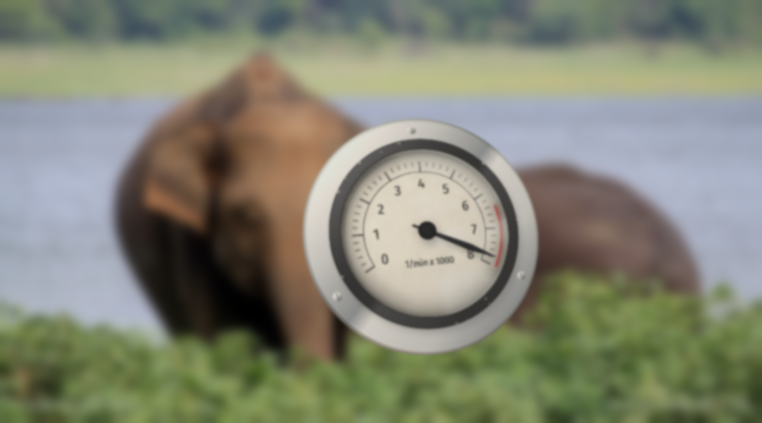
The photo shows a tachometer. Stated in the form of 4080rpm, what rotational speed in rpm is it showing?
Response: 7800rpm
